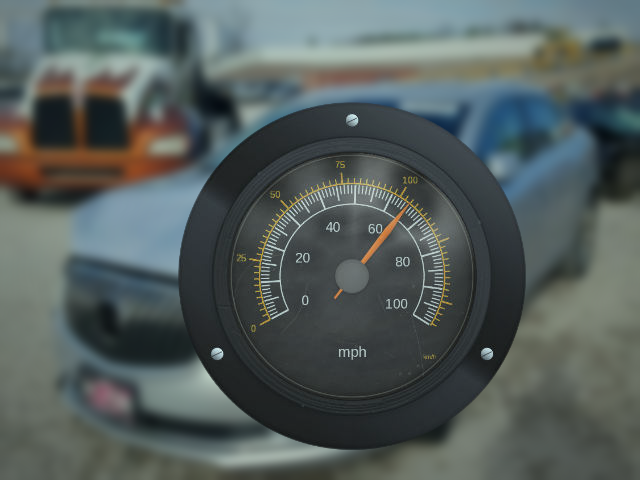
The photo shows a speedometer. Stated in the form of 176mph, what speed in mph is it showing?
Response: 65mph
